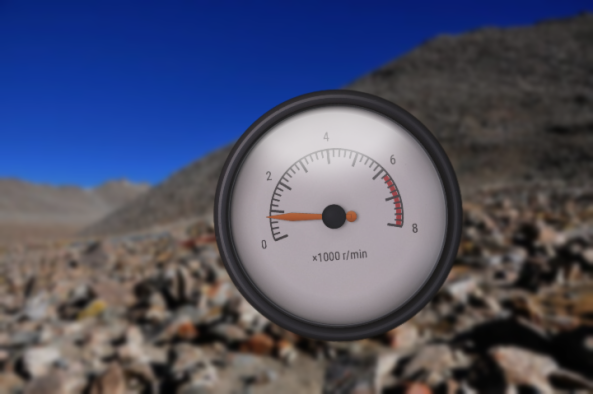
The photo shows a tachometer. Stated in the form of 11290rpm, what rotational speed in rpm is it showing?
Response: 800rpm
